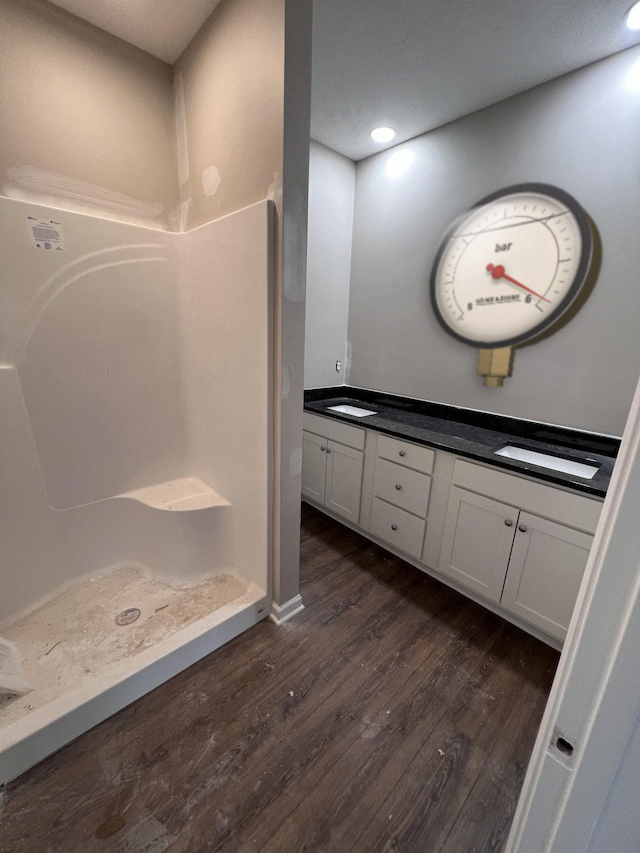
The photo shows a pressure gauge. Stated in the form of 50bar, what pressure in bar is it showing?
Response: 5.8bar
